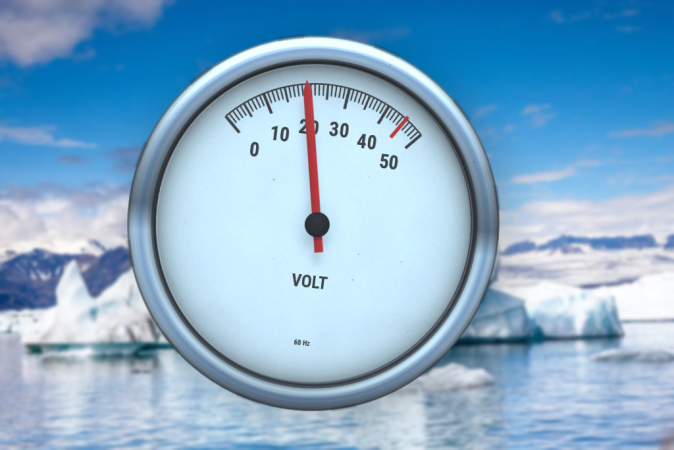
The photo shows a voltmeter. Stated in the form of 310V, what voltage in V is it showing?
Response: 20V
